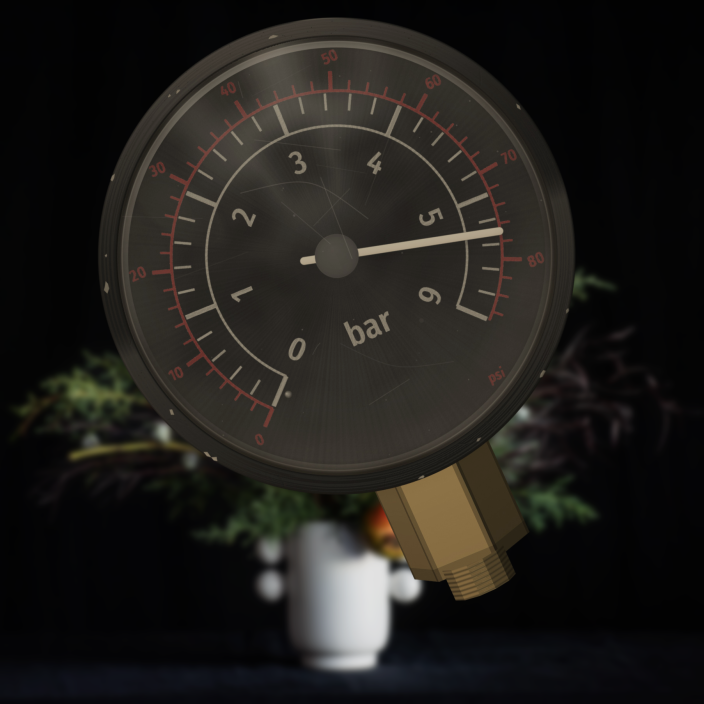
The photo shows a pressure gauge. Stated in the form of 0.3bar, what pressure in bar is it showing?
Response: 5.3bar
